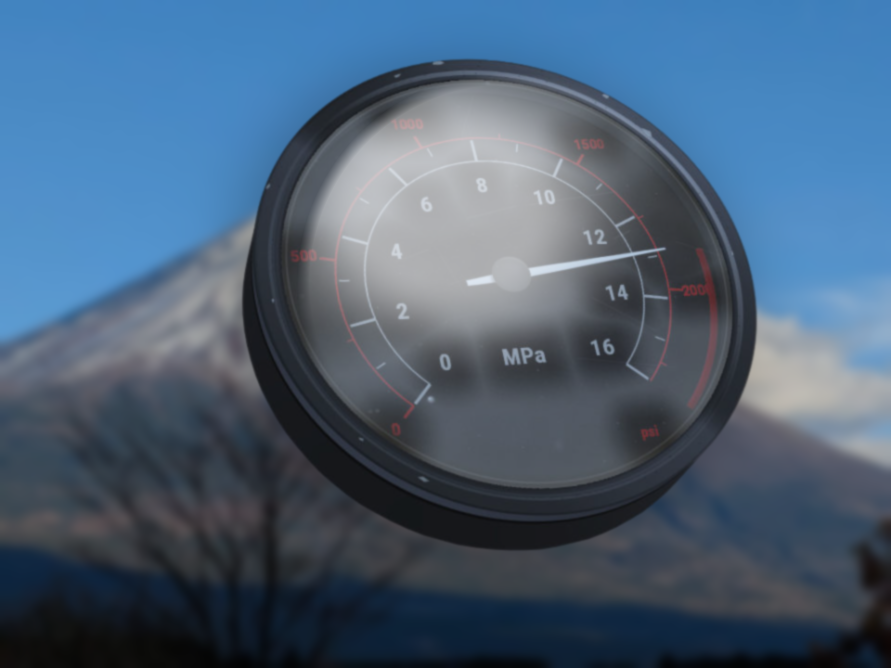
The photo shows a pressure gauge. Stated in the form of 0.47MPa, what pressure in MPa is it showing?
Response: 13MPa
